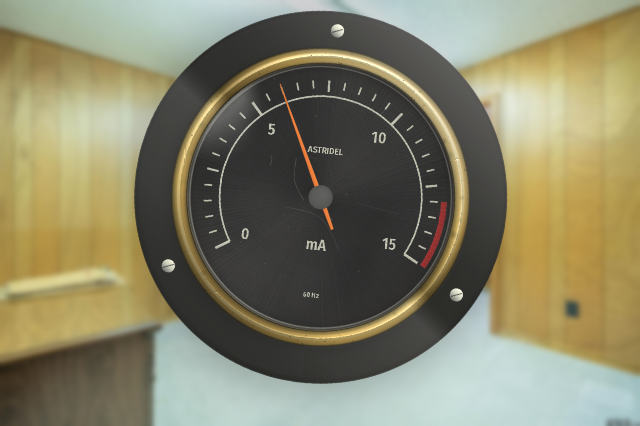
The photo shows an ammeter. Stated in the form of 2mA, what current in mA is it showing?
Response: 6mA
